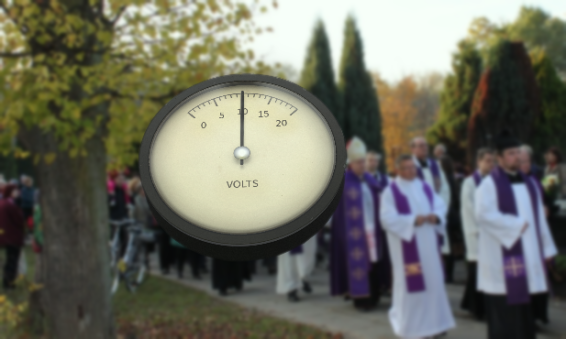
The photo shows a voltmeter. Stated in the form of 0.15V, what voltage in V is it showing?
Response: 10V
